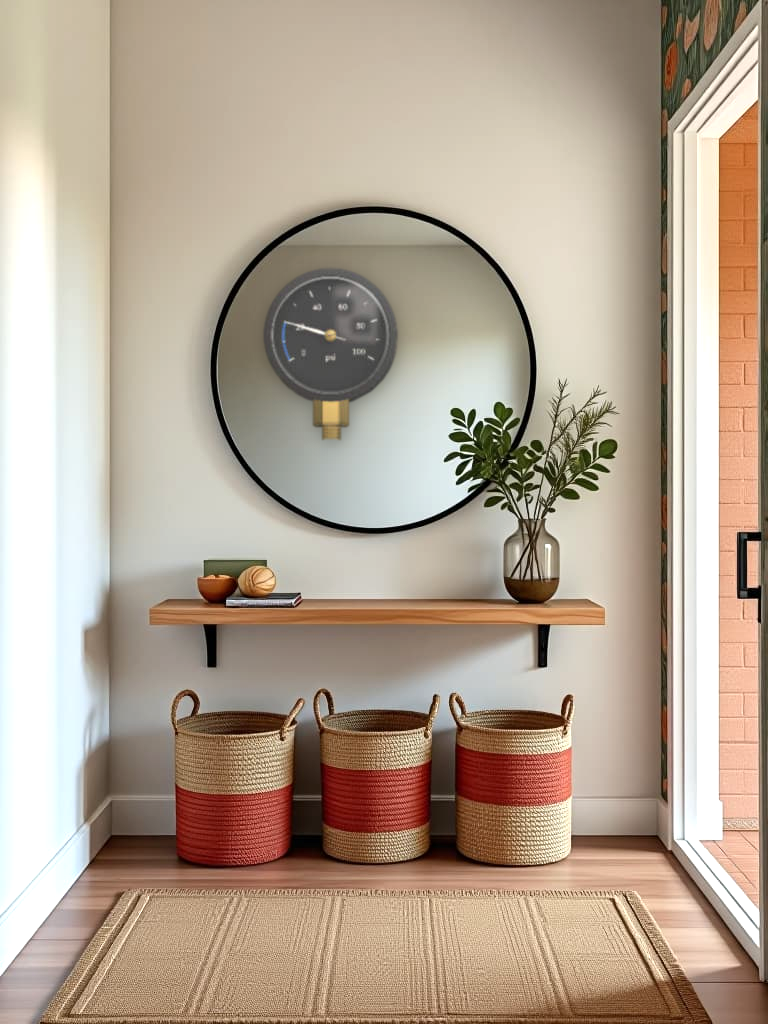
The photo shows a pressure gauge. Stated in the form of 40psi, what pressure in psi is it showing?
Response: 20psi
